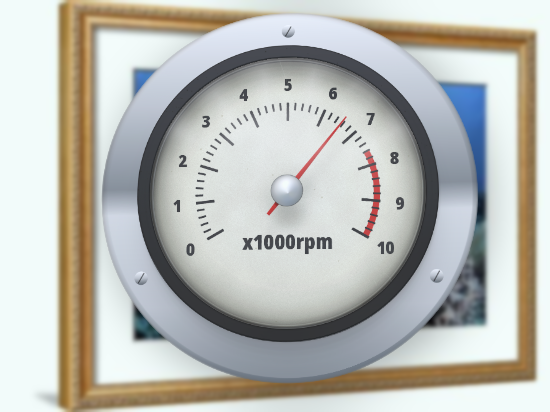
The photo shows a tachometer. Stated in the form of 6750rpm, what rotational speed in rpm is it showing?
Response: 6600rpm
